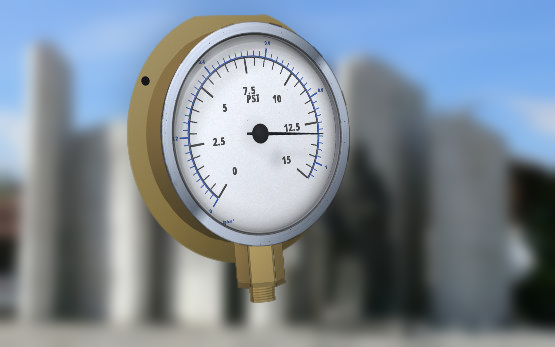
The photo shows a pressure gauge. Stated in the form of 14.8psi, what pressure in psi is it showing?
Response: 13psi
